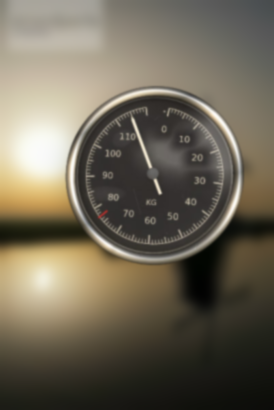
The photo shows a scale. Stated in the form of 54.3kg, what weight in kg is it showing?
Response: 115kg
